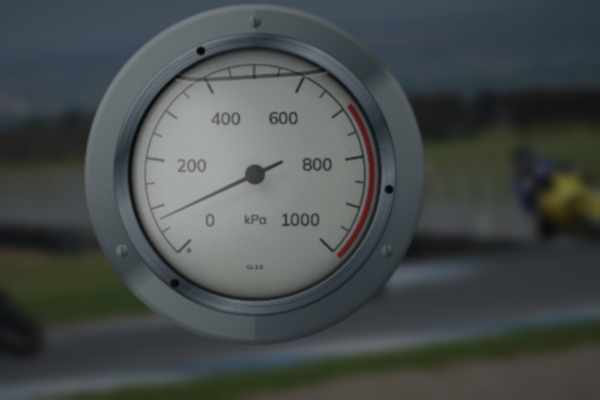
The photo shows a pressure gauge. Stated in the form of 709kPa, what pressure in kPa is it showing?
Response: 75kPa
